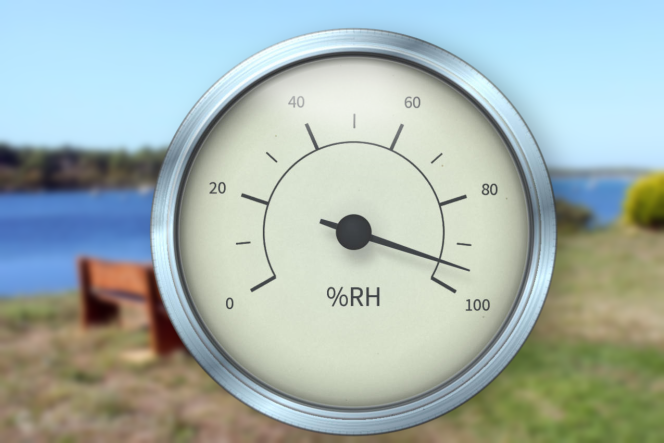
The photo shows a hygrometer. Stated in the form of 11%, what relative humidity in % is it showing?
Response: 95%
